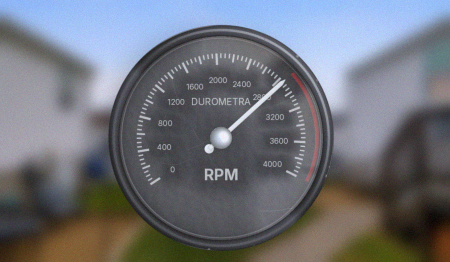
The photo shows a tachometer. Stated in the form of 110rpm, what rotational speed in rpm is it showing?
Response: 2850rpm
